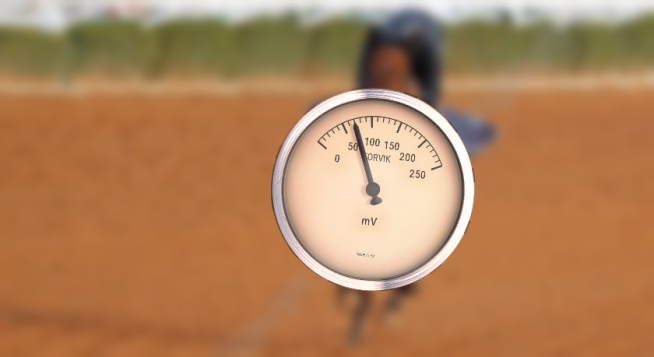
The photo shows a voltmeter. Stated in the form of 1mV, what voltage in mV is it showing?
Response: 70mV
